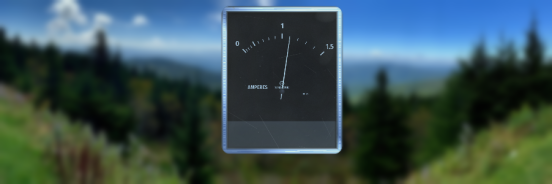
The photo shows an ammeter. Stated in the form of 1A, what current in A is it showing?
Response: 1.1A
